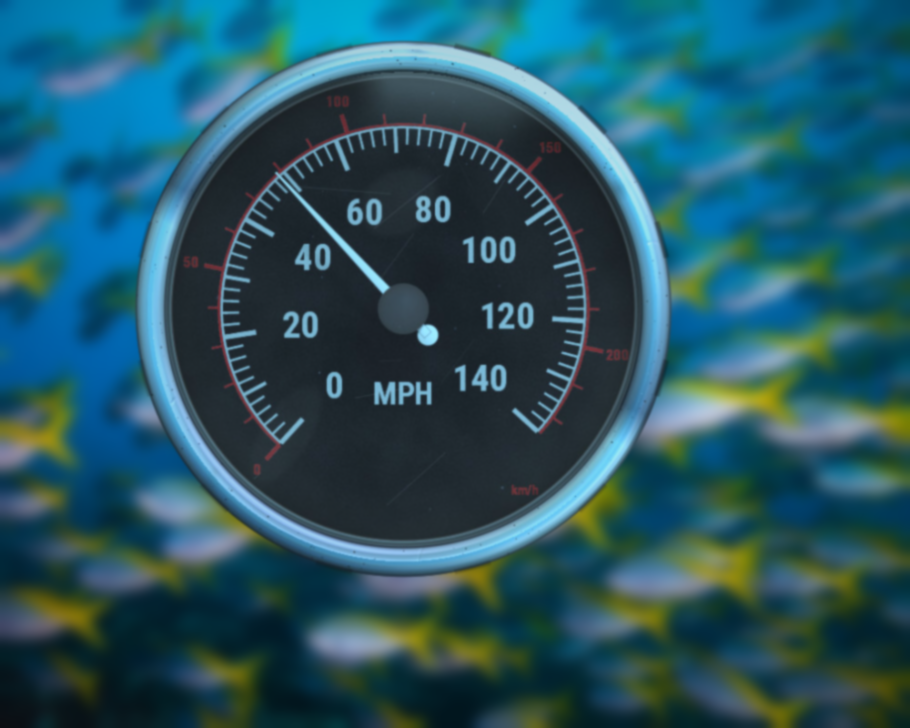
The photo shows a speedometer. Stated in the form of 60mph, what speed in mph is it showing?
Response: 49mph
